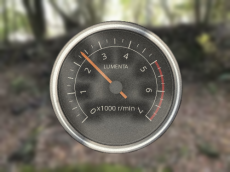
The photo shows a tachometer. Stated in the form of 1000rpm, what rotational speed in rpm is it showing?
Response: 2375rpm
